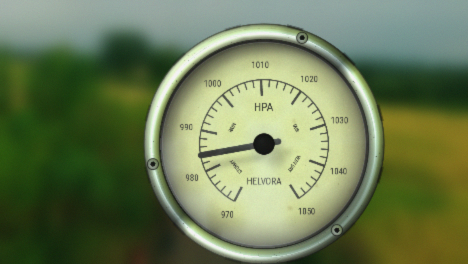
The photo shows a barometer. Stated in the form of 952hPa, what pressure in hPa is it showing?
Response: 984hPa
